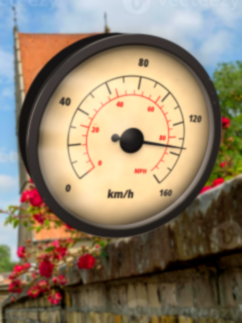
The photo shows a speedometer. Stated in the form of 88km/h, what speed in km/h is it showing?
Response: 135km/h
